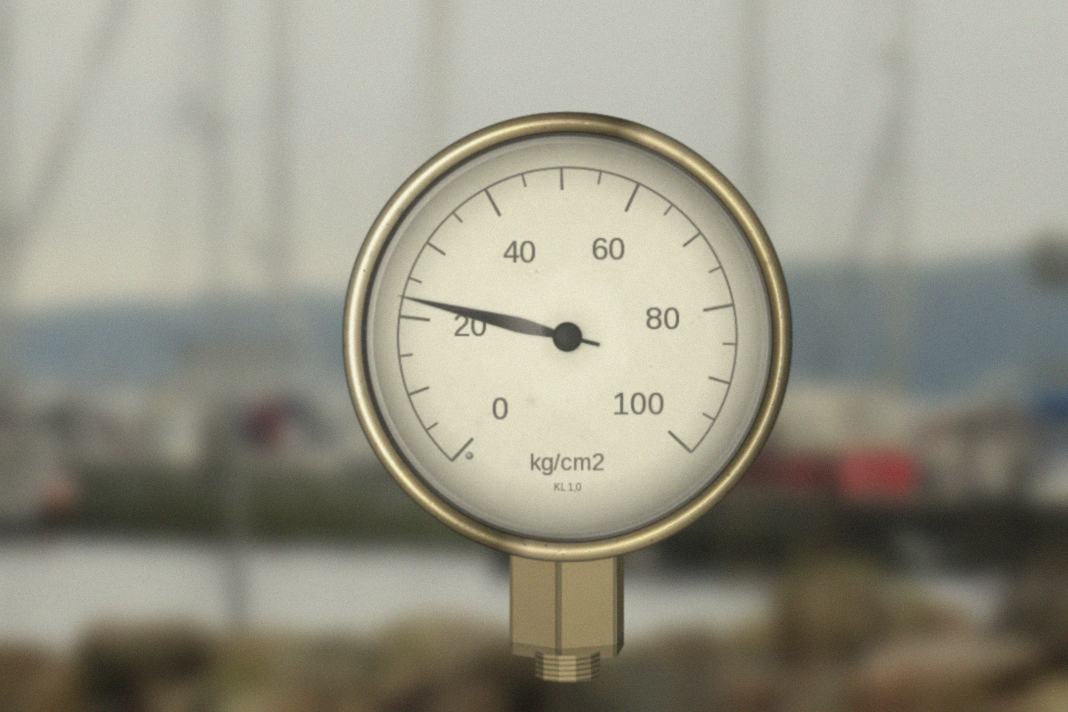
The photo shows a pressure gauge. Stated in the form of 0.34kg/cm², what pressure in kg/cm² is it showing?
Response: 22.5kg/cm²
